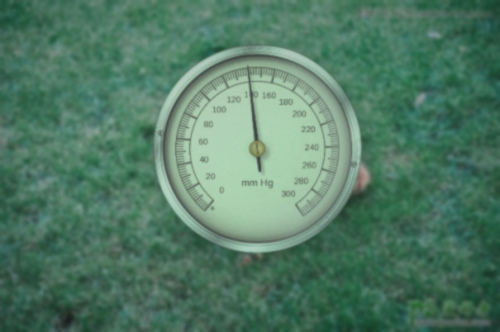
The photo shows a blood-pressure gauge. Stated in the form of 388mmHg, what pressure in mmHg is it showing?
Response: 140mmHg
